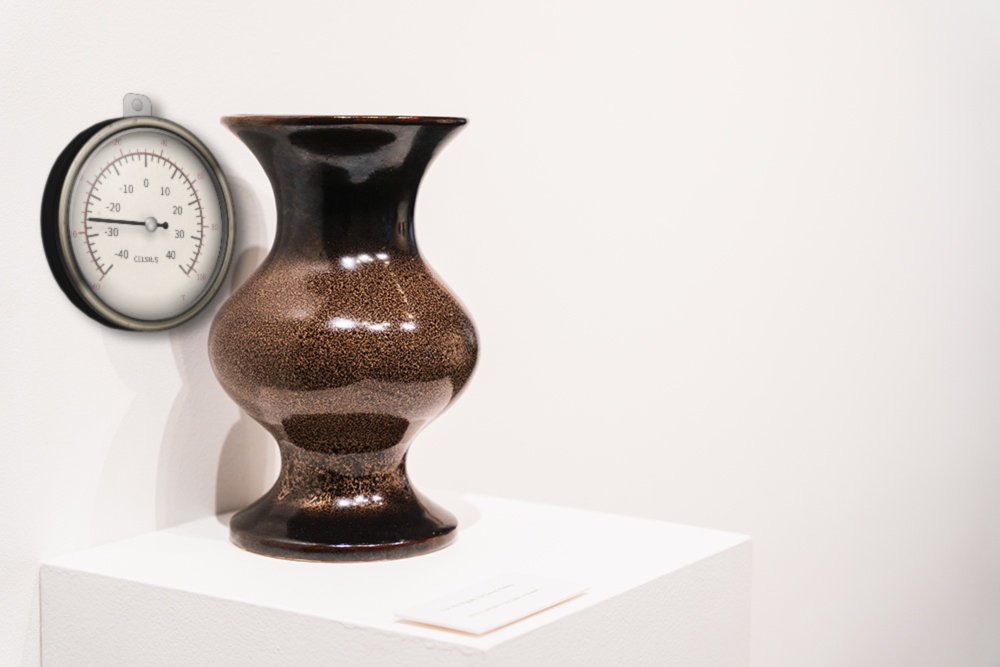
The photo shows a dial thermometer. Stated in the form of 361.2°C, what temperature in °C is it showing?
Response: -26°C
